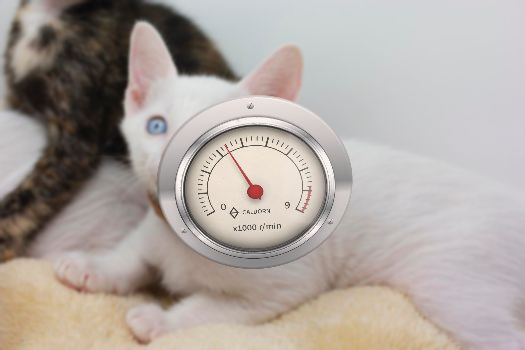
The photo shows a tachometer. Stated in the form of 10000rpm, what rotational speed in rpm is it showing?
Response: 3400rpm
